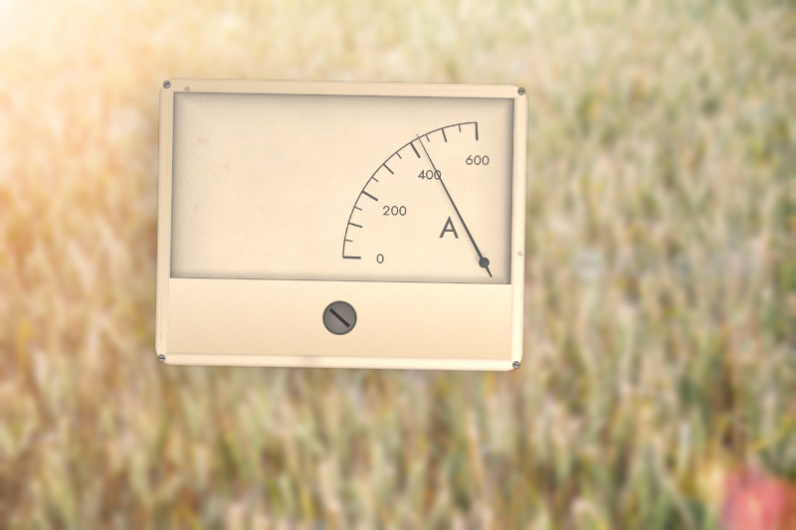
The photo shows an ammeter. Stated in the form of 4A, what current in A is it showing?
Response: 425A
